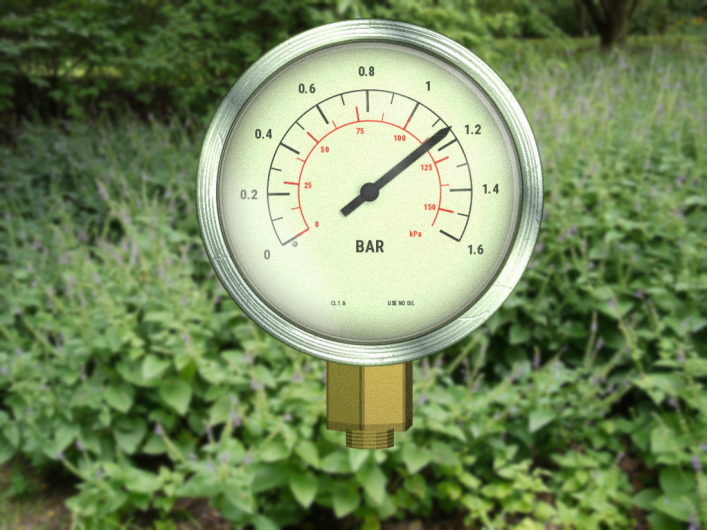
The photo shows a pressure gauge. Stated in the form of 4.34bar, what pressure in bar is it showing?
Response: 1.15bar
